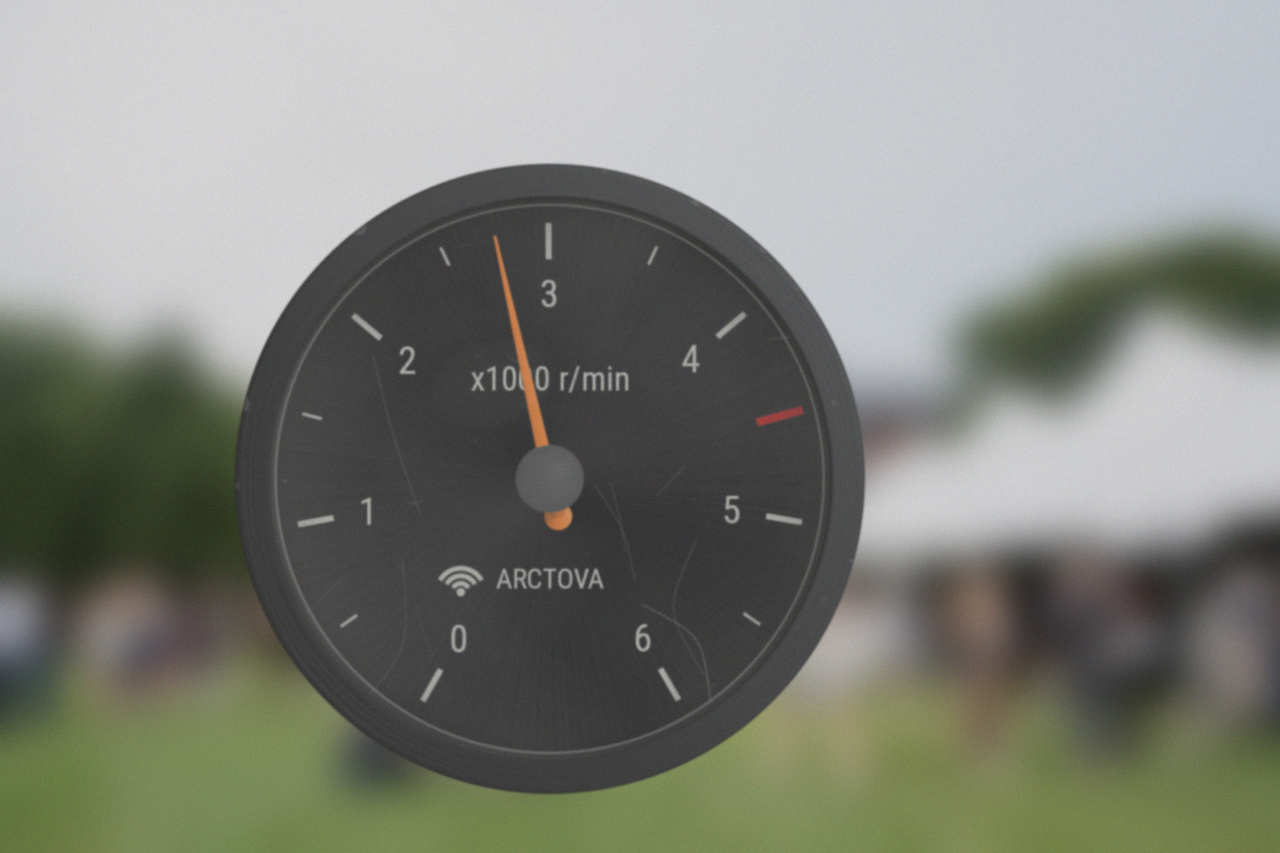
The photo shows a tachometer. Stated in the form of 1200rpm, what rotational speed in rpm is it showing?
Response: 2750rpm
